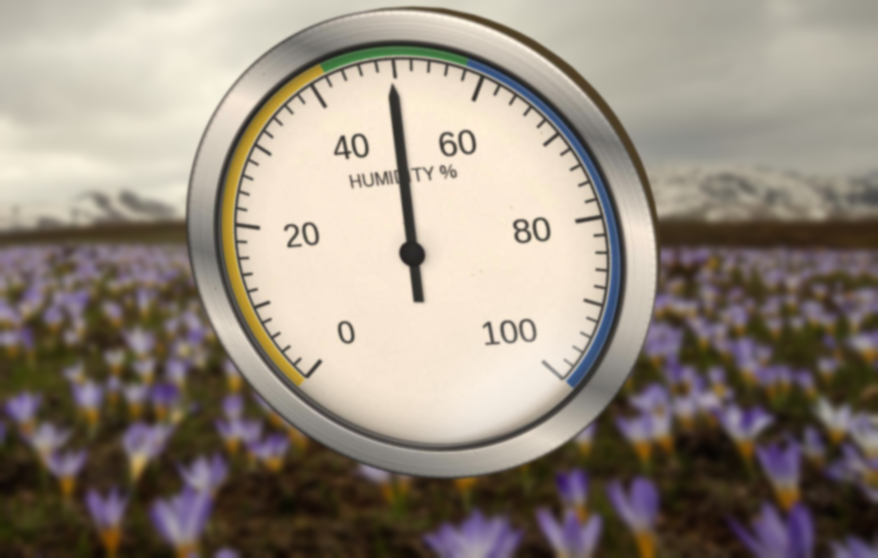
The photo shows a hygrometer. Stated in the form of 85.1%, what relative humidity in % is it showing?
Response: 50%
